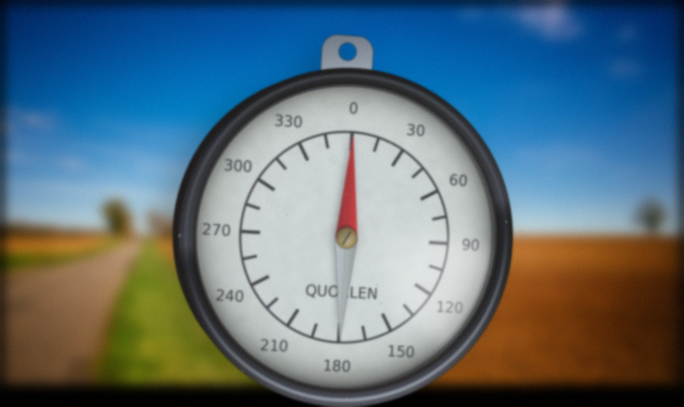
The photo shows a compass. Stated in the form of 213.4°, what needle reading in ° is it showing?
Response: 0°
